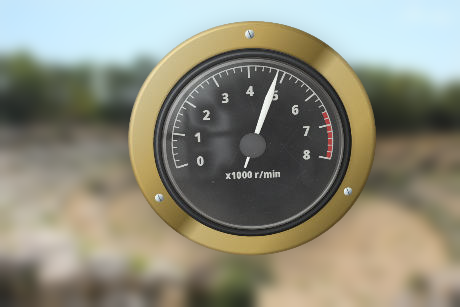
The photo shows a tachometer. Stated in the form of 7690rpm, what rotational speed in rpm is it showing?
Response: 4800rpm
